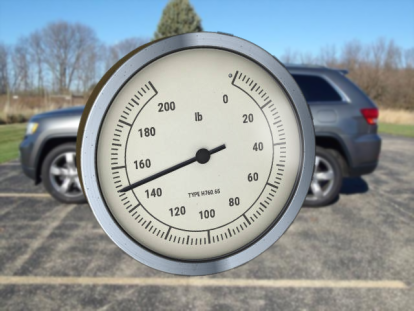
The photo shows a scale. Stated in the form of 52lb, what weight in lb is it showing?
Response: 150lb
